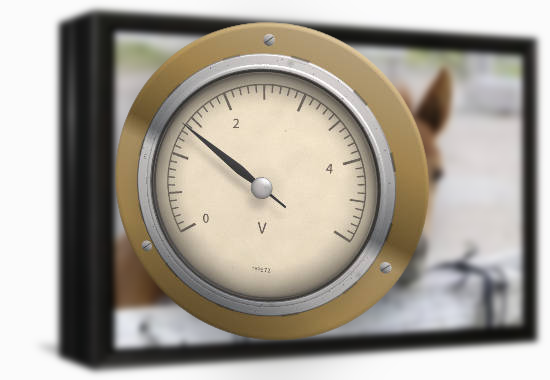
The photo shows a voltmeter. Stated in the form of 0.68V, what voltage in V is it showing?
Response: 1.4V
